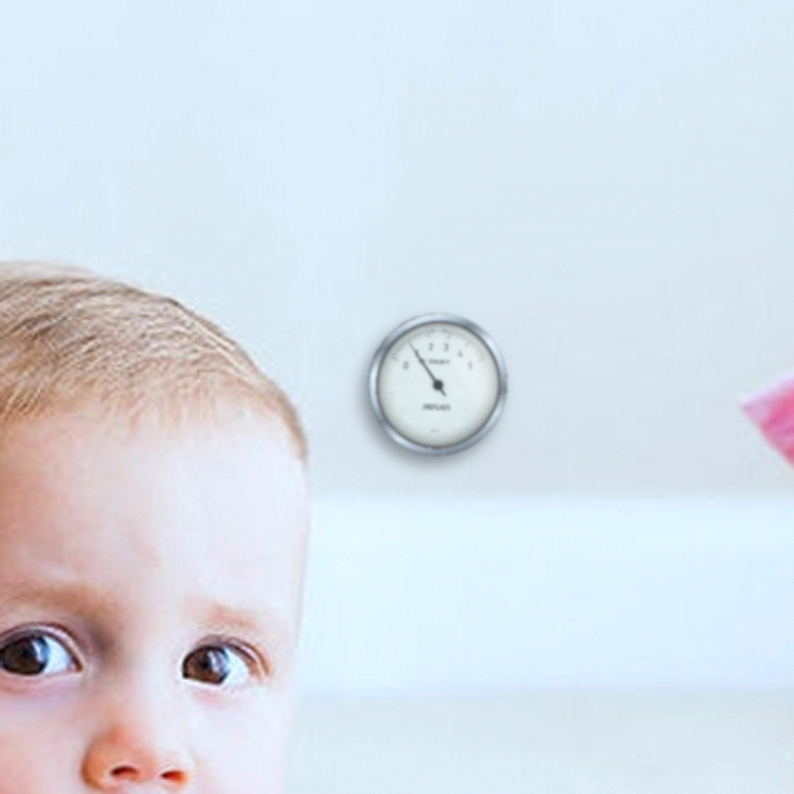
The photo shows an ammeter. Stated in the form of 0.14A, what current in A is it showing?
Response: 1A
